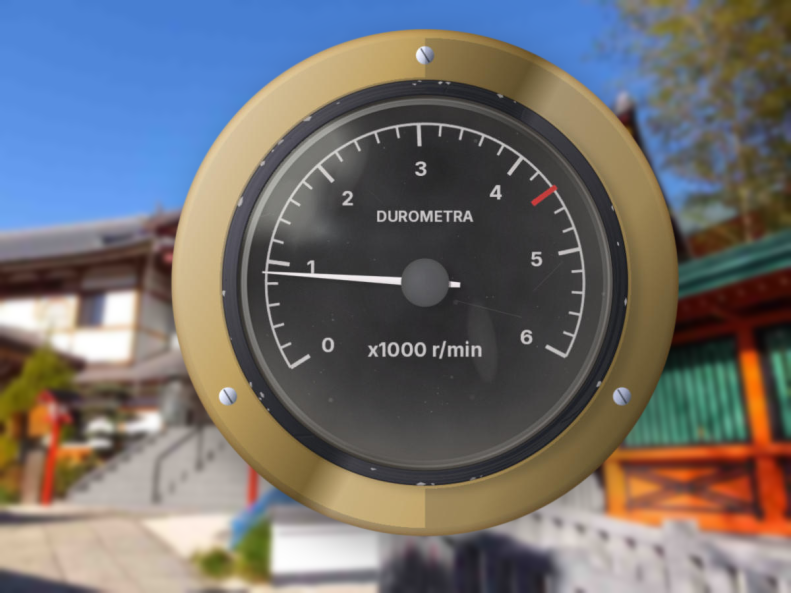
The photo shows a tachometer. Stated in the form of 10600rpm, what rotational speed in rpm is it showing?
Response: 900rpm
